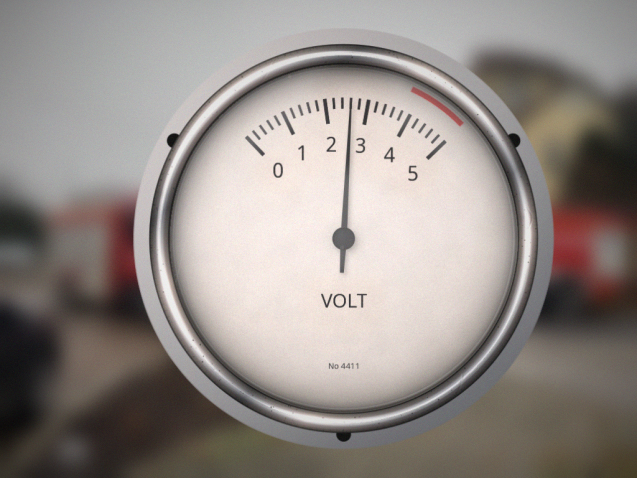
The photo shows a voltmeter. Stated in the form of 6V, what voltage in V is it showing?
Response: 2.6V
